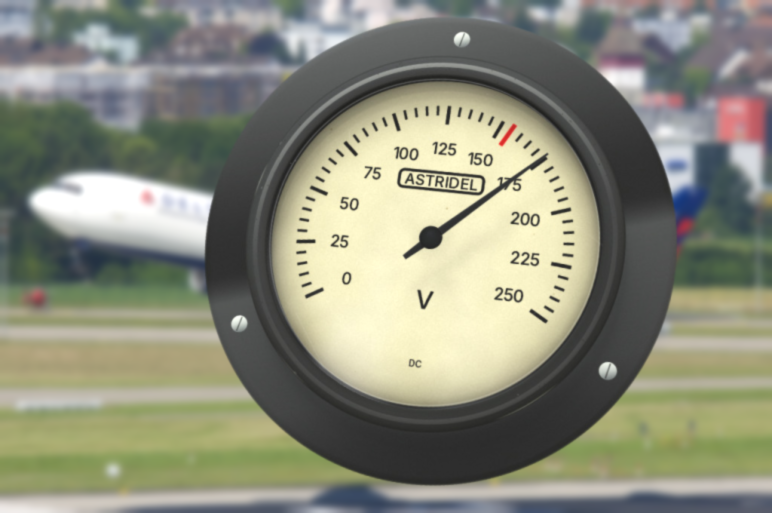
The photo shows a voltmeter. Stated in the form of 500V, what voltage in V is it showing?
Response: 175V
